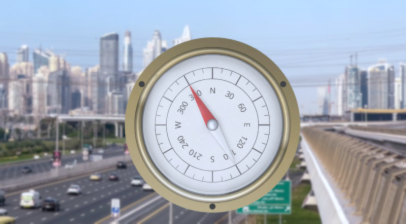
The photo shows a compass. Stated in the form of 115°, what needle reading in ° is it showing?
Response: 330°
